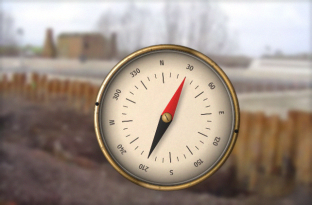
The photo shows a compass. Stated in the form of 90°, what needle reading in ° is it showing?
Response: 30°
